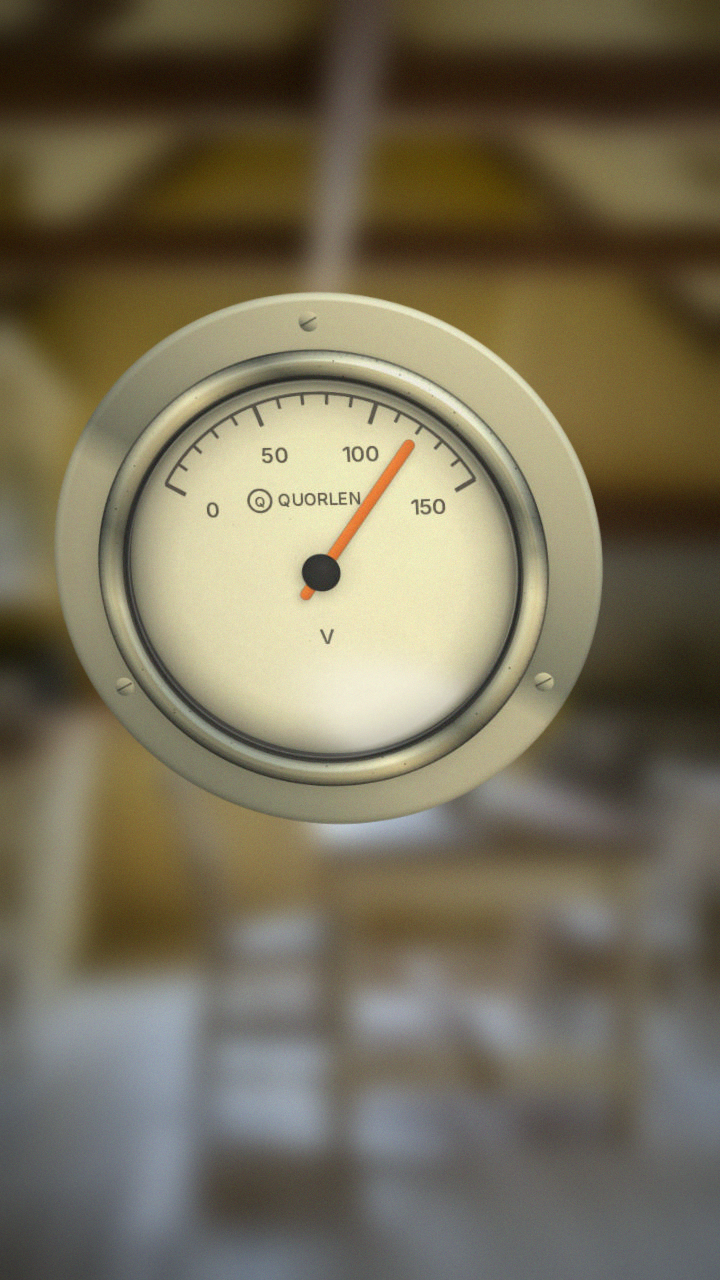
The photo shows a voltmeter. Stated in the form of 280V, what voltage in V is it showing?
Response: 120V
